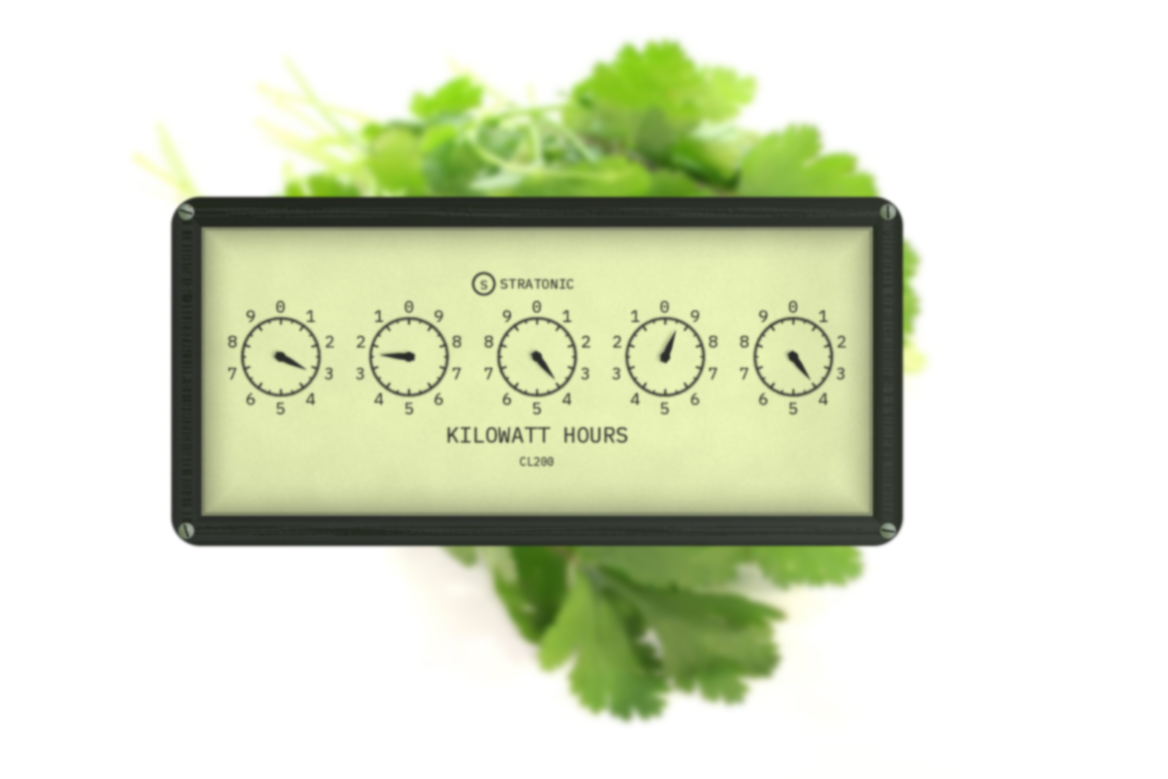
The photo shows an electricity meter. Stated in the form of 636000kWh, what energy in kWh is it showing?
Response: 32394kWh
